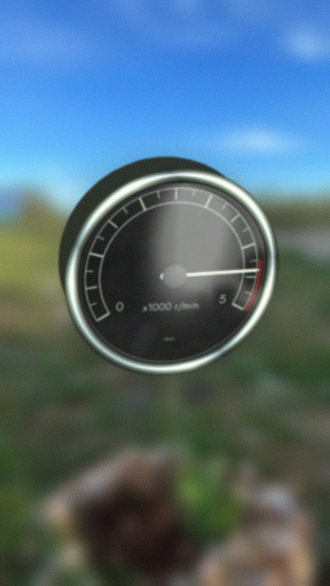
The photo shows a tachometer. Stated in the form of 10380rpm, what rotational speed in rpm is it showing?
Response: 4375rpm
